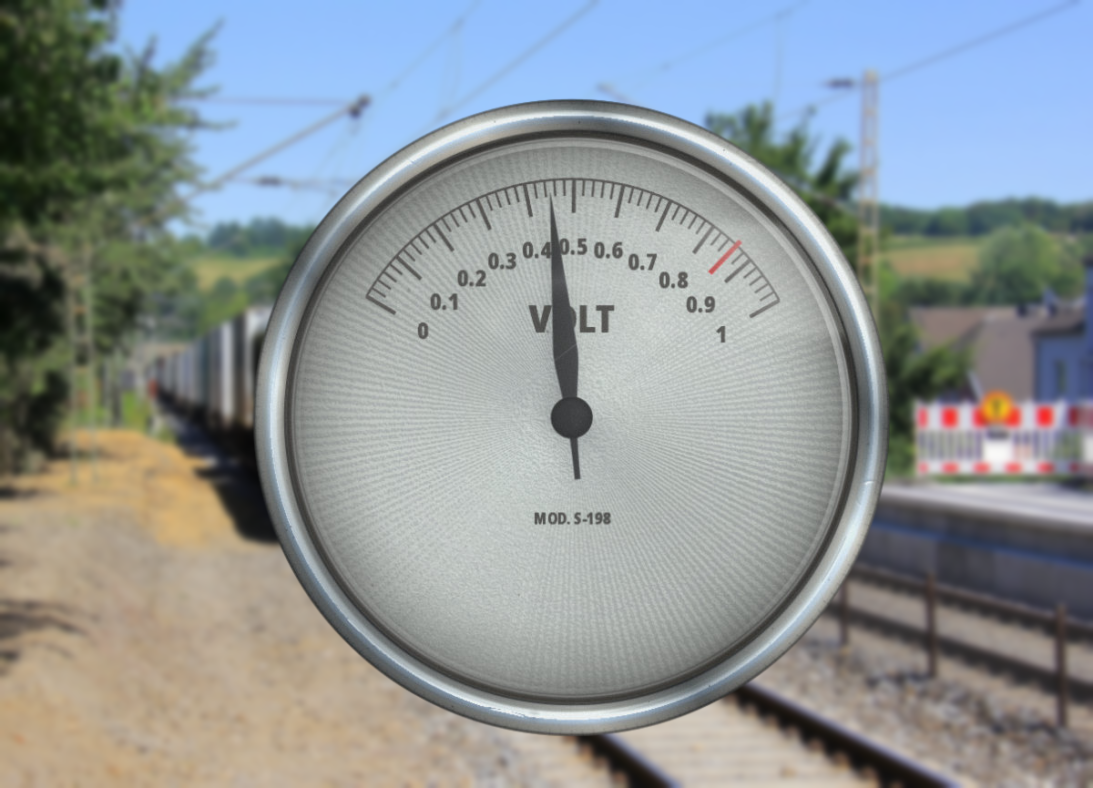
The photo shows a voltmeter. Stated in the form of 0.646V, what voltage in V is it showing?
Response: 0.45V
